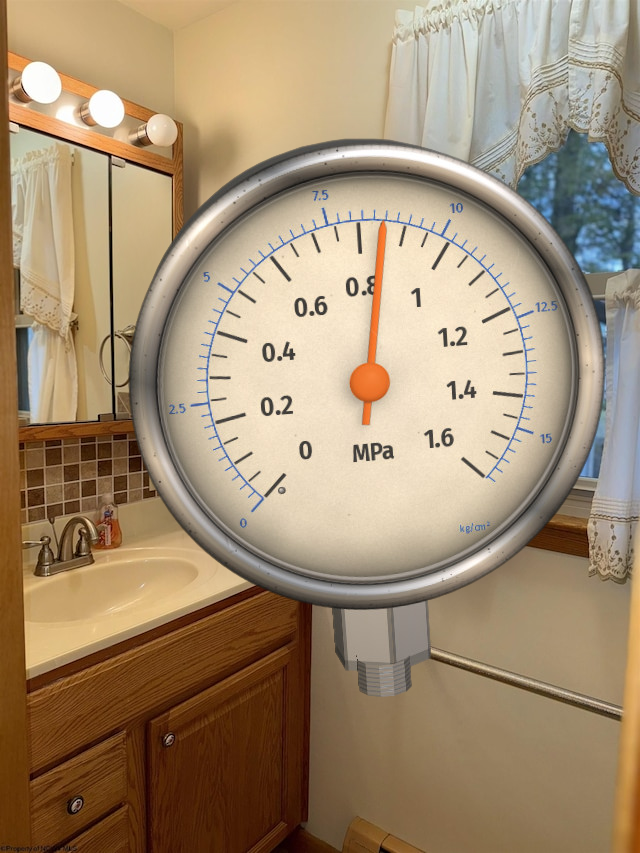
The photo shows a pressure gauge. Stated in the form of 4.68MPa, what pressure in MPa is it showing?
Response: 0.85MPa
